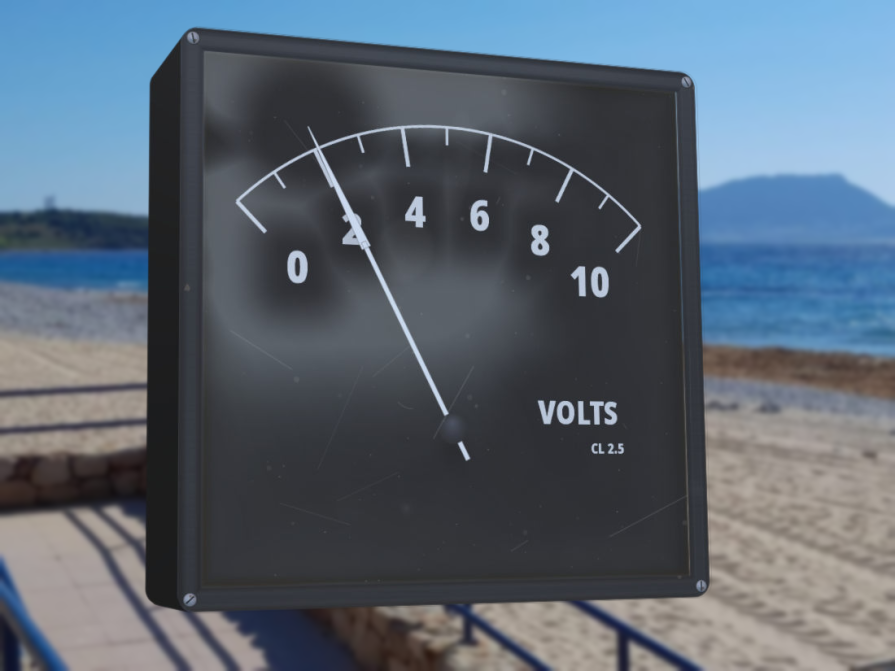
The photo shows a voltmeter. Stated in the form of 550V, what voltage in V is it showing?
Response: 2V
